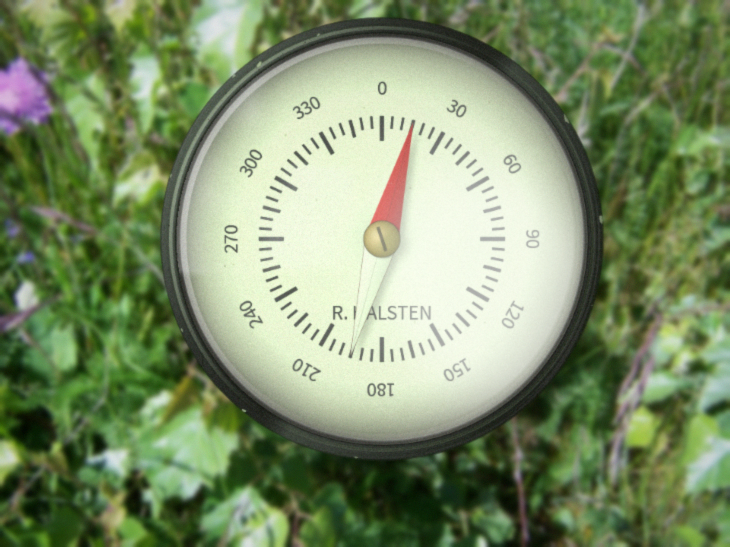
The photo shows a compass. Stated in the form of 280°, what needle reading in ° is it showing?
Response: 15°
